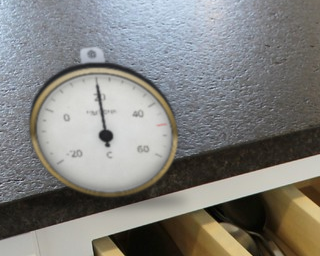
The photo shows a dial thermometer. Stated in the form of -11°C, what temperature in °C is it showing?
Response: 20°C
